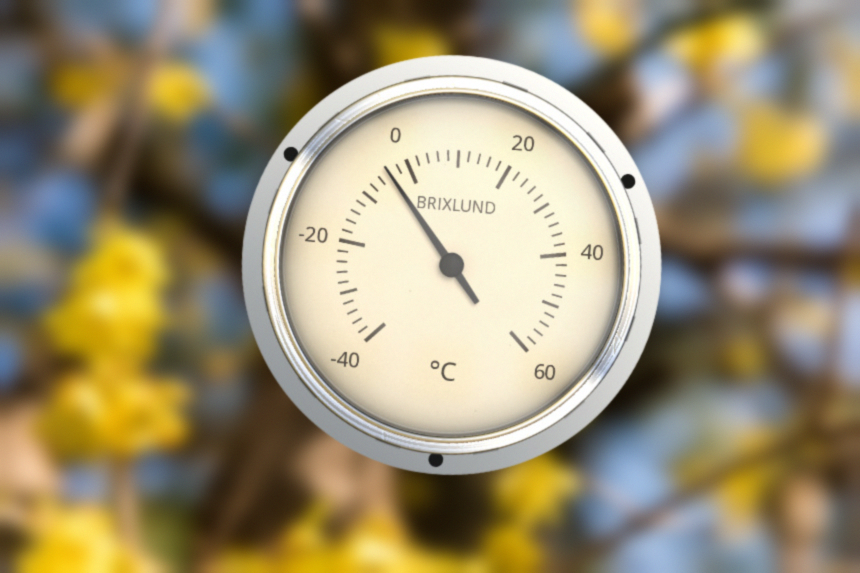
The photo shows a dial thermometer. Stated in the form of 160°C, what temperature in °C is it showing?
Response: -4°C
